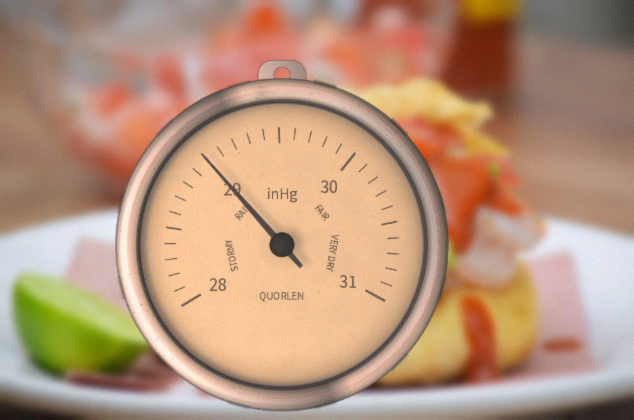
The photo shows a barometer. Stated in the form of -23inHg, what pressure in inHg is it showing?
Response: 29inHg
